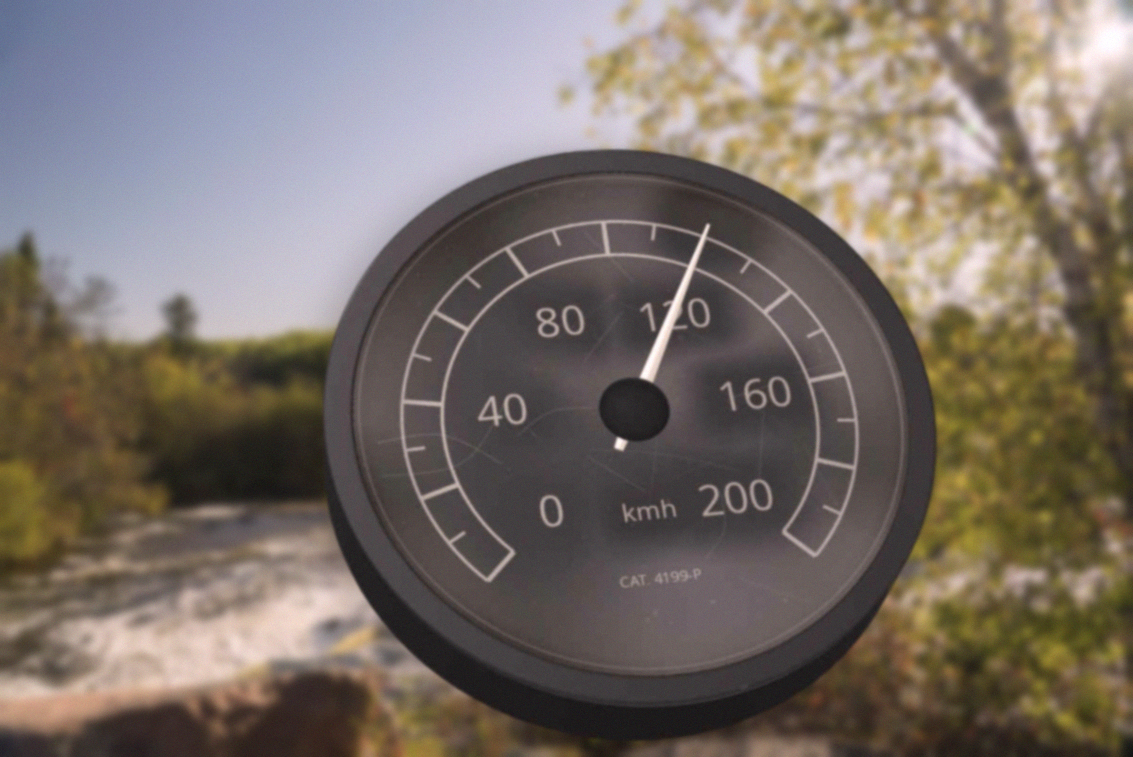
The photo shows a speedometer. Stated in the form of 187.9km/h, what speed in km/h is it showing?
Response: 120km/h
